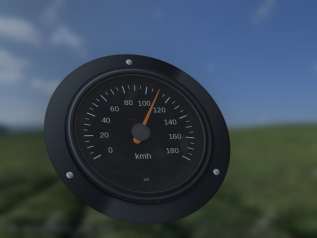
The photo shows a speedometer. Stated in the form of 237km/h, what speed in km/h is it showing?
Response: 110km/h
